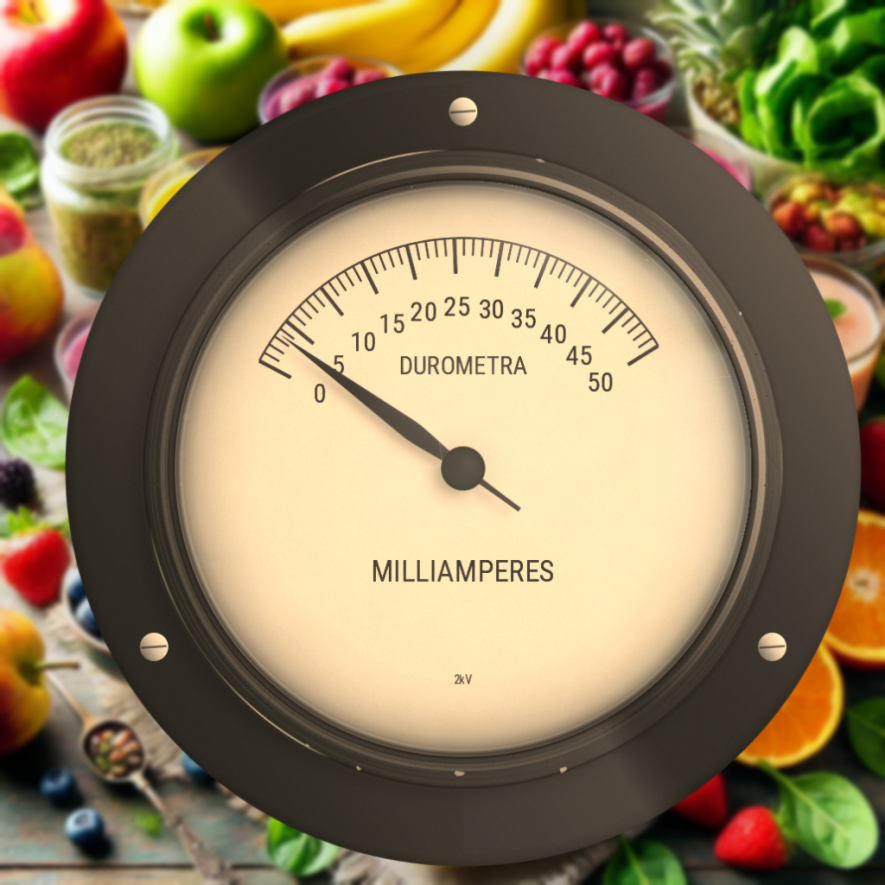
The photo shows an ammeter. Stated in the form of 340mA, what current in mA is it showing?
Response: 3.5mA
